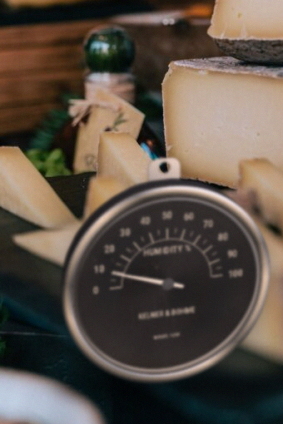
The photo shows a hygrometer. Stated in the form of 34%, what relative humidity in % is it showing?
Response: 10%
